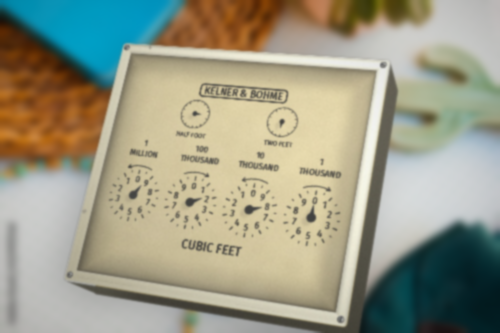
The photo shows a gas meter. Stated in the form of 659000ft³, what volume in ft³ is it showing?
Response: 918000ft³
